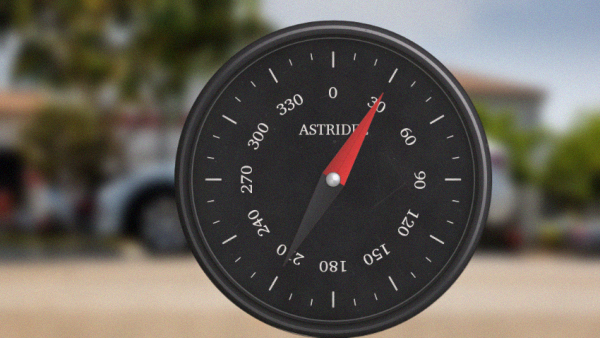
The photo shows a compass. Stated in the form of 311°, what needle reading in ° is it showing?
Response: 30°
